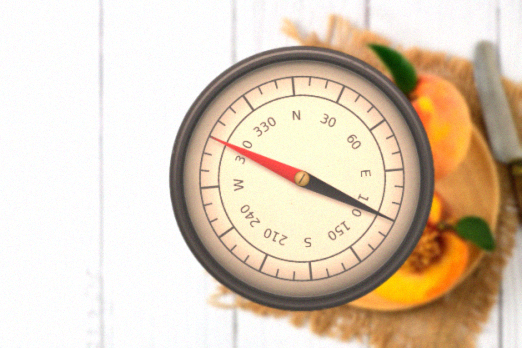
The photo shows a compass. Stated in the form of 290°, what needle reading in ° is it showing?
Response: 300°
